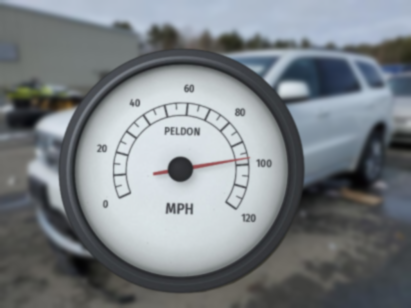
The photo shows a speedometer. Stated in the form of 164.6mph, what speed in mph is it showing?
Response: 97.5mph
